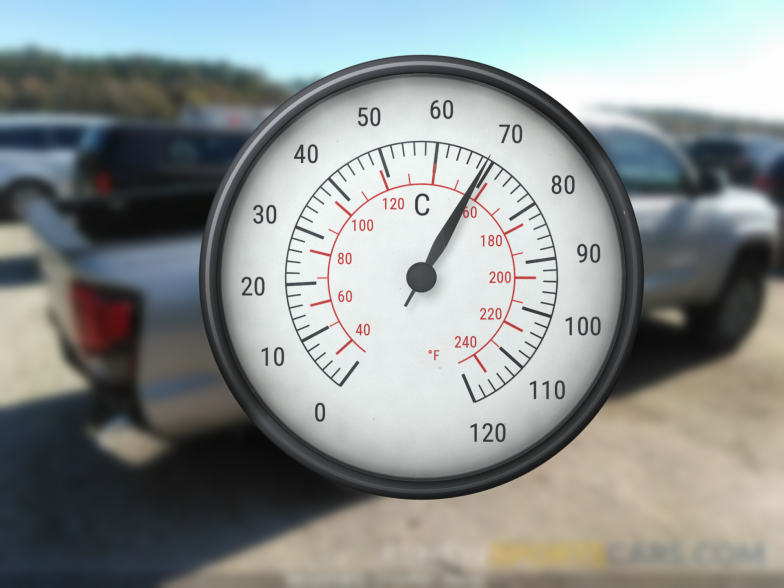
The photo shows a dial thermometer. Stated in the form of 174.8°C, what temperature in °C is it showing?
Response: 69°C
